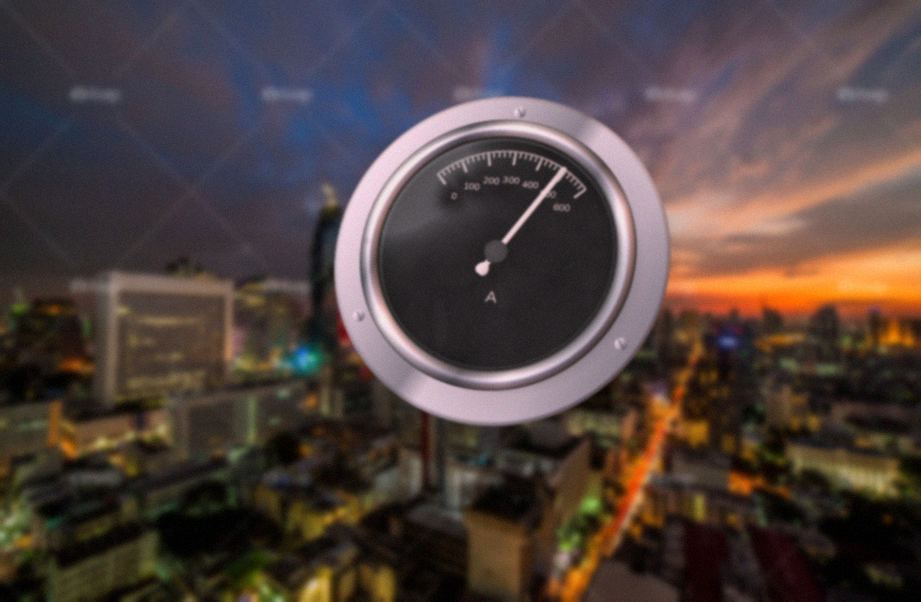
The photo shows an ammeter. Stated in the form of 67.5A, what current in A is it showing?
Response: 500A
